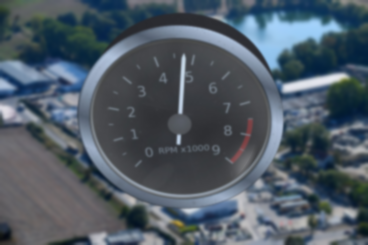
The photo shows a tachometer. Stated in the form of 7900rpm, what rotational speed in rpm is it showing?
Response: 4750rpm
